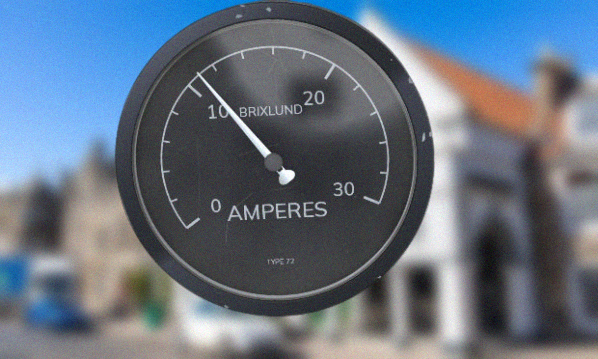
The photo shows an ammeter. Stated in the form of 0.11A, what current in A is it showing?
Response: 11A
